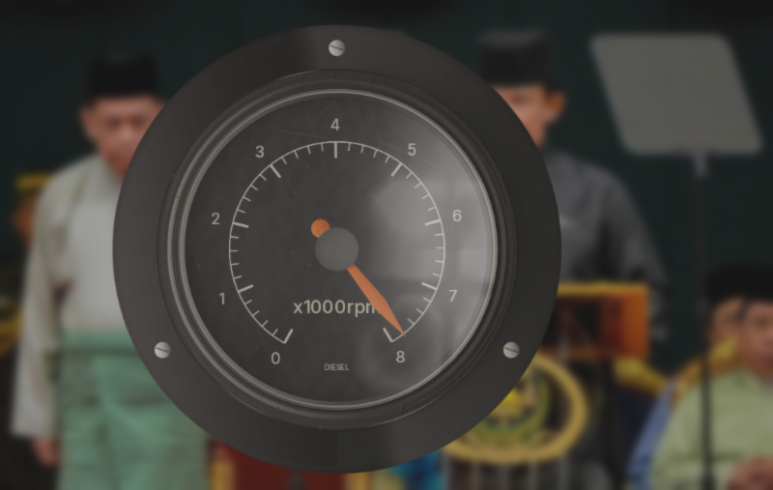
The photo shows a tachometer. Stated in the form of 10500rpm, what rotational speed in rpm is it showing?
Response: 7800rpm
